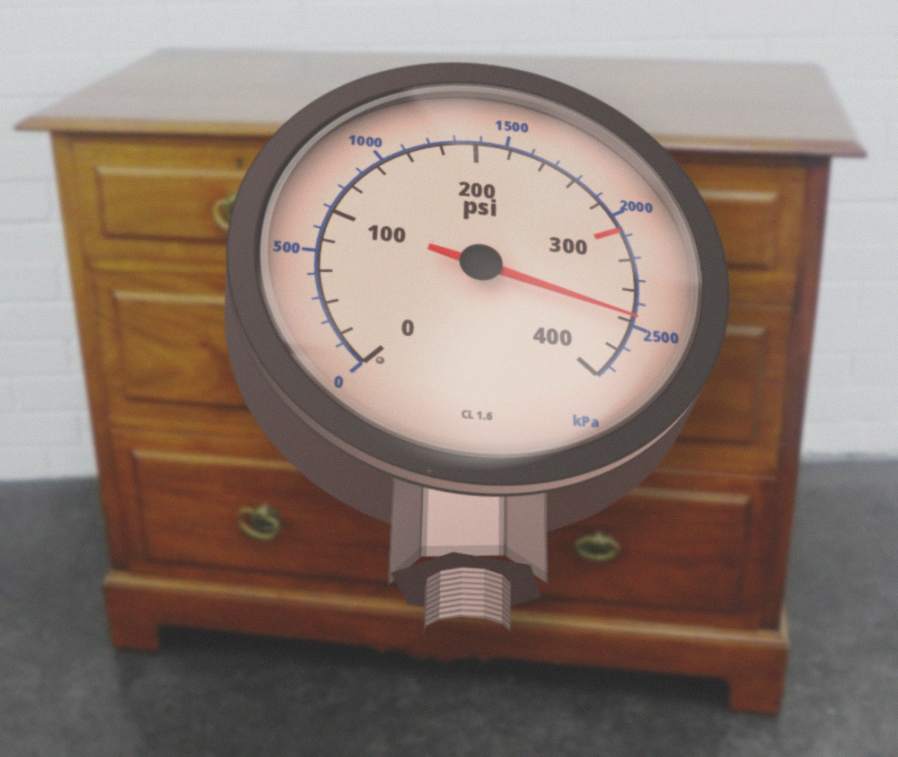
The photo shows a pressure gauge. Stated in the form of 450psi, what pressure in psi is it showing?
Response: 360psi
